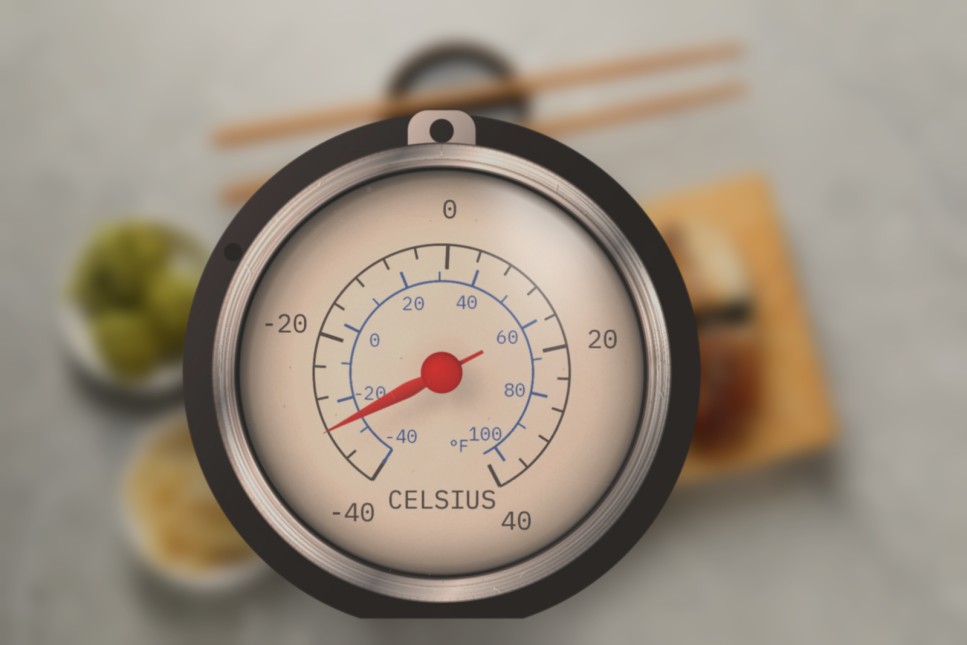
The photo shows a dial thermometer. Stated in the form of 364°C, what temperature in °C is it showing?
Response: -32°C
